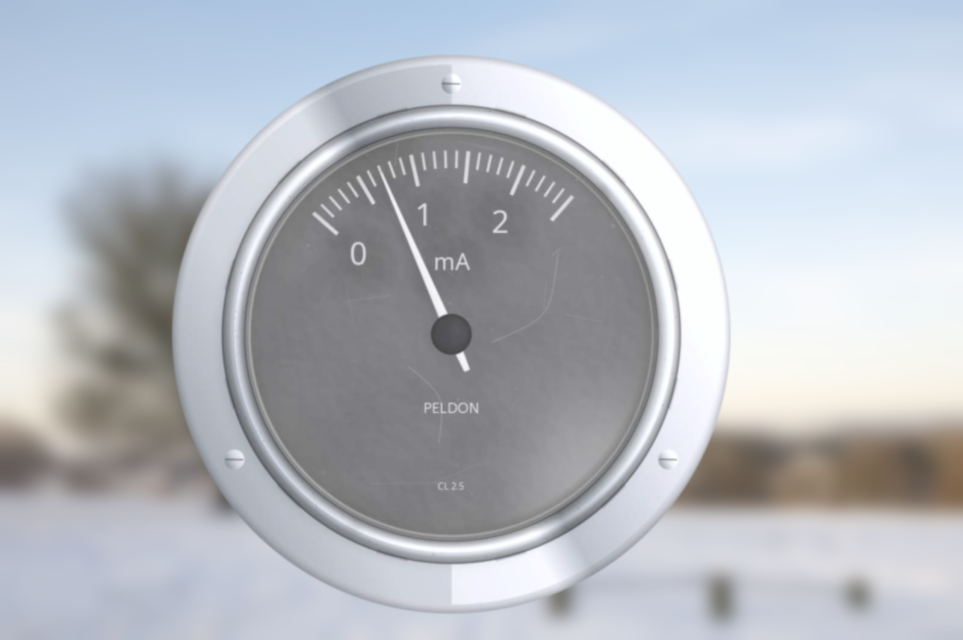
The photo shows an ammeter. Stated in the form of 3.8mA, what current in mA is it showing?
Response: 0.7mA
